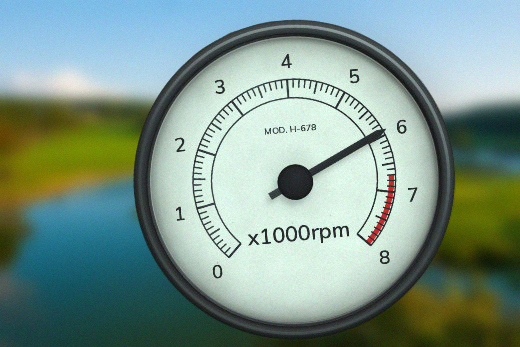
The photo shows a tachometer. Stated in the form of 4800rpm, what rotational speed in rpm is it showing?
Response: 5900rpm
